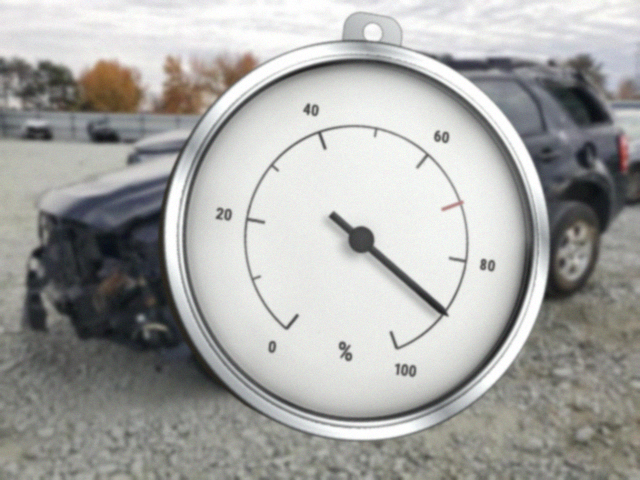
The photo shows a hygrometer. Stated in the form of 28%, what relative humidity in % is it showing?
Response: 90%
